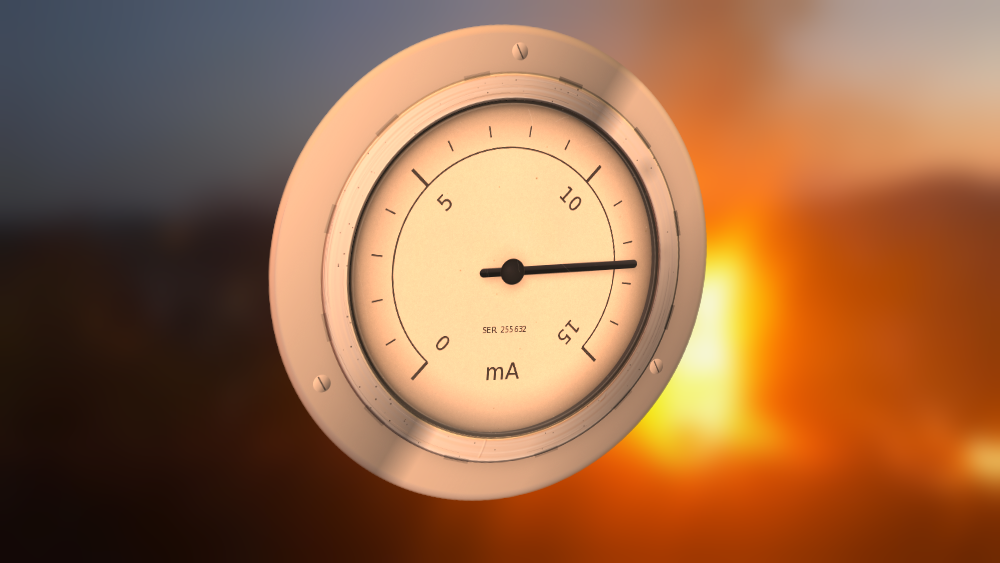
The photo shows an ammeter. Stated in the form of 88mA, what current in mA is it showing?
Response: 12.5mA
